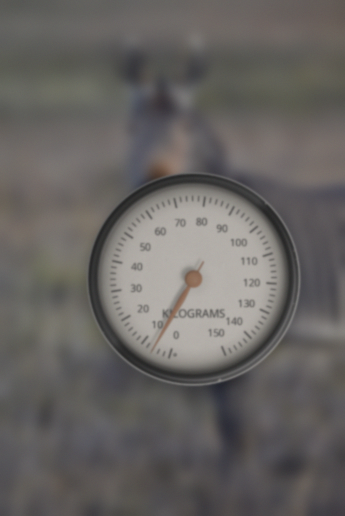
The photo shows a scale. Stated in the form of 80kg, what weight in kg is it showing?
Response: 6kg
